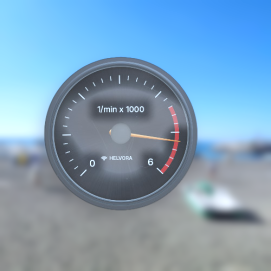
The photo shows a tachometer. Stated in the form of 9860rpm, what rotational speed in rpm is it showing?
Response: 5200rpm
